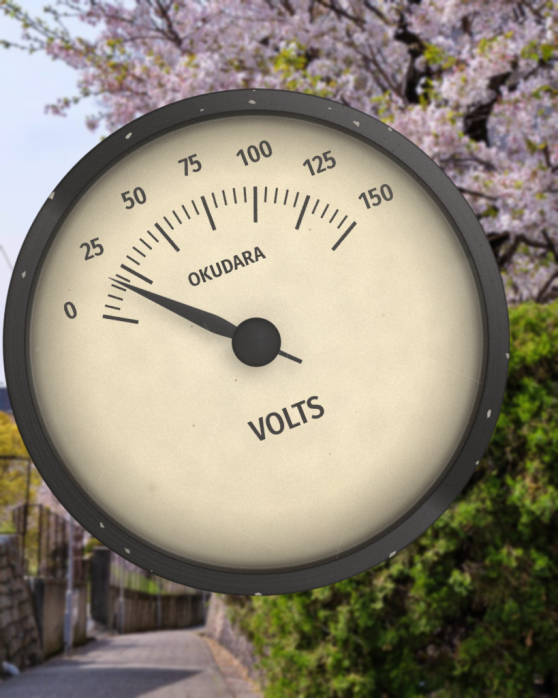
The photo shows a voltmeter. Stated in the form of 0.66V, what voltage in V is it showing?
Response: 17.5V
